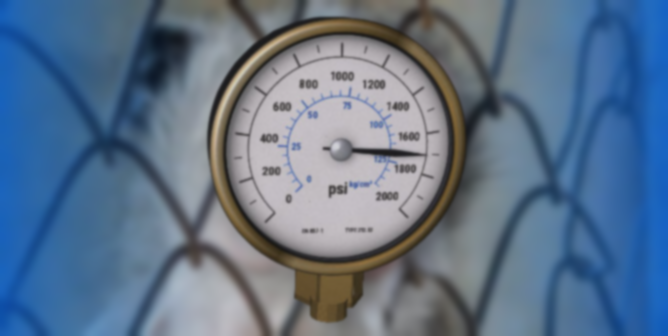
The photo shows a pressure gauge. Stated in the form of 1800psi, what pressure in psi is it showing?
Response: 1700psi
